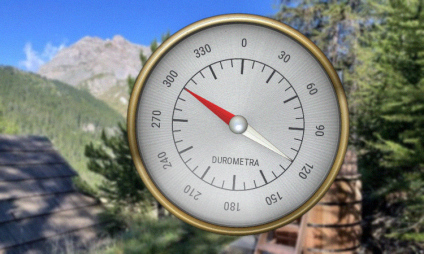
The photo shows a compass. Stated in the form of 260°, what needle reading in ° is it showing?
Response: 300°
